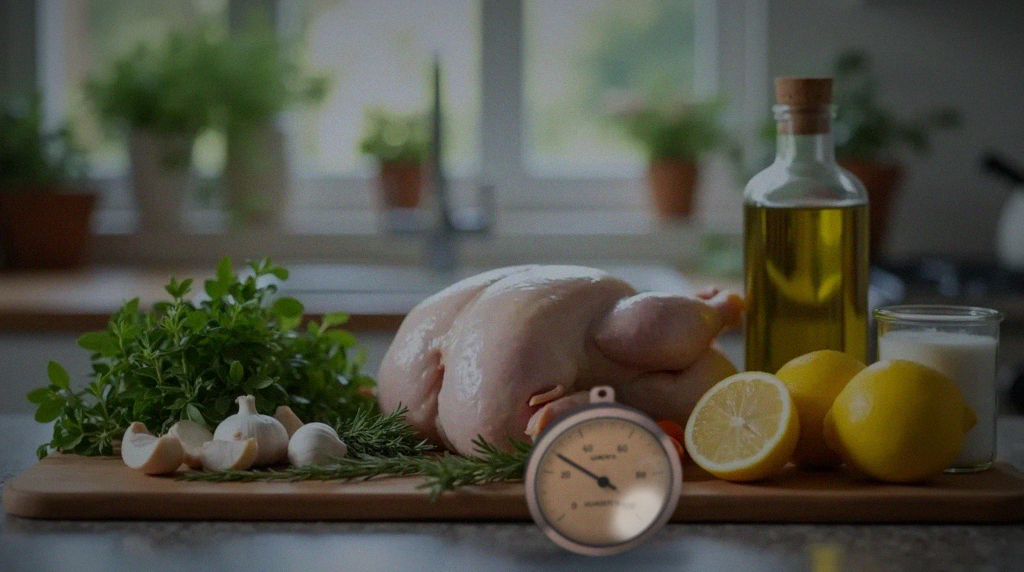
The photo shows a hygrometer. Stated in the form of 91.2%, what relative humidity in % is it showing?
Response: 28%
